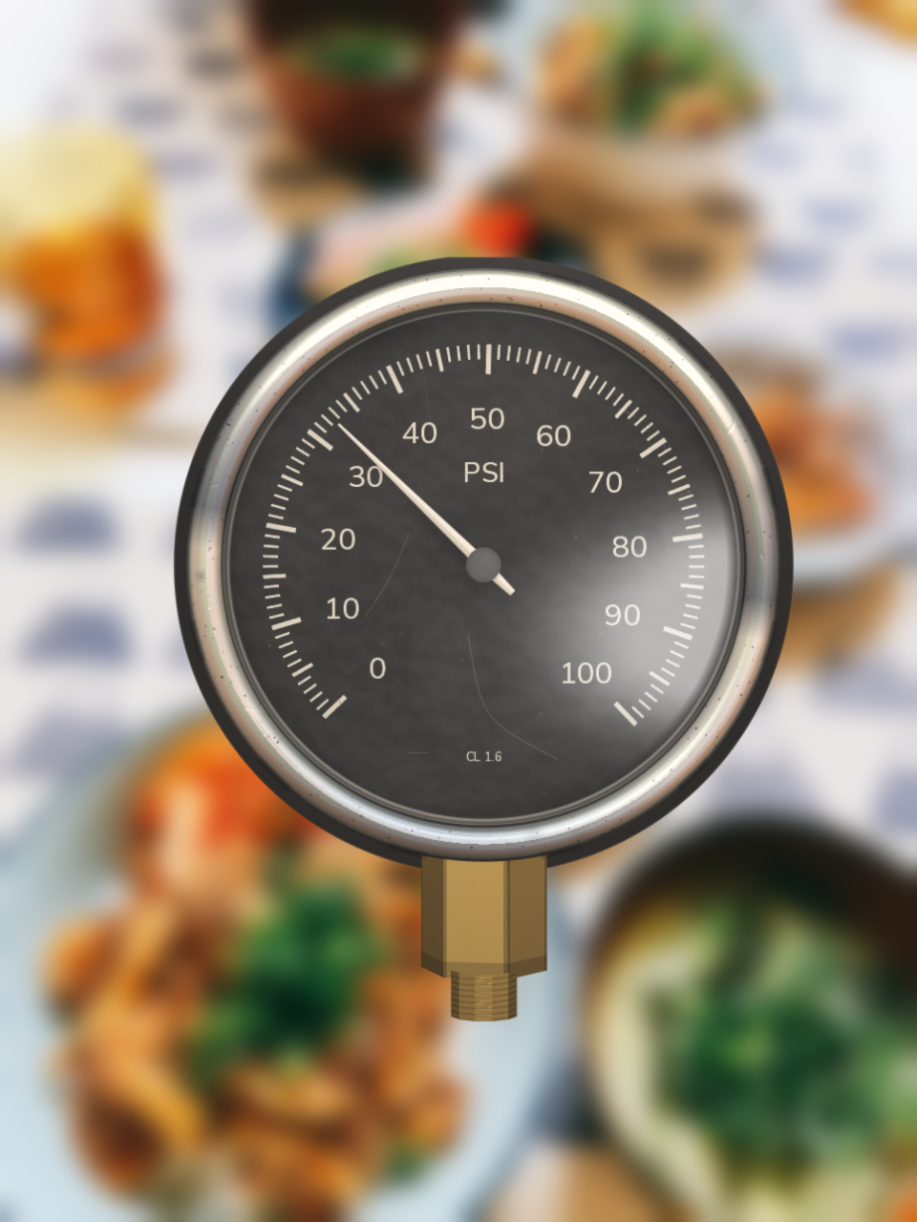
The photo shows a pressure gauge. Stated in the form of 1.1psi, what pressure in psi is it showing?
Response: 32.5psi
